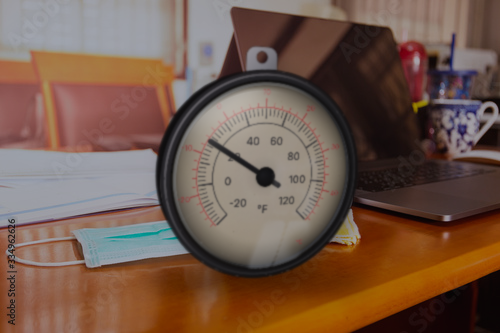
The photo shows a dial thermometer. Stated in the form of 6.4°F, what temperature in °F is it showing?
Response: 20°F
